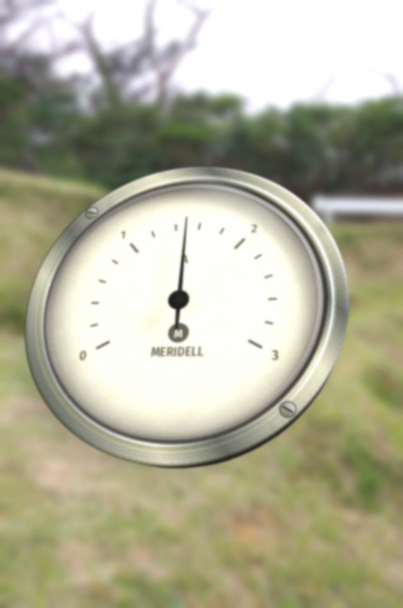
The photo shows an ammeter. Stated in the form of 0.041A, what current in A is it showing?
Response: 1.5A
